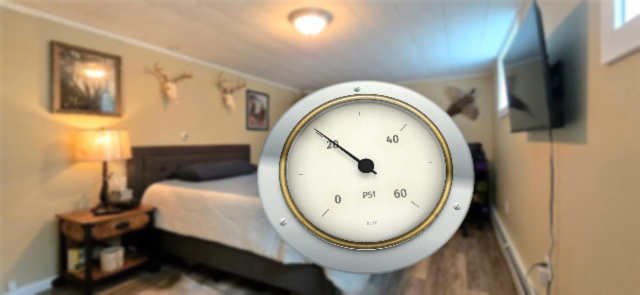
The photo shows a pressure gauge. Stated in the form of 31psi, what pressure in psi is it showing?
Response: 20psi
